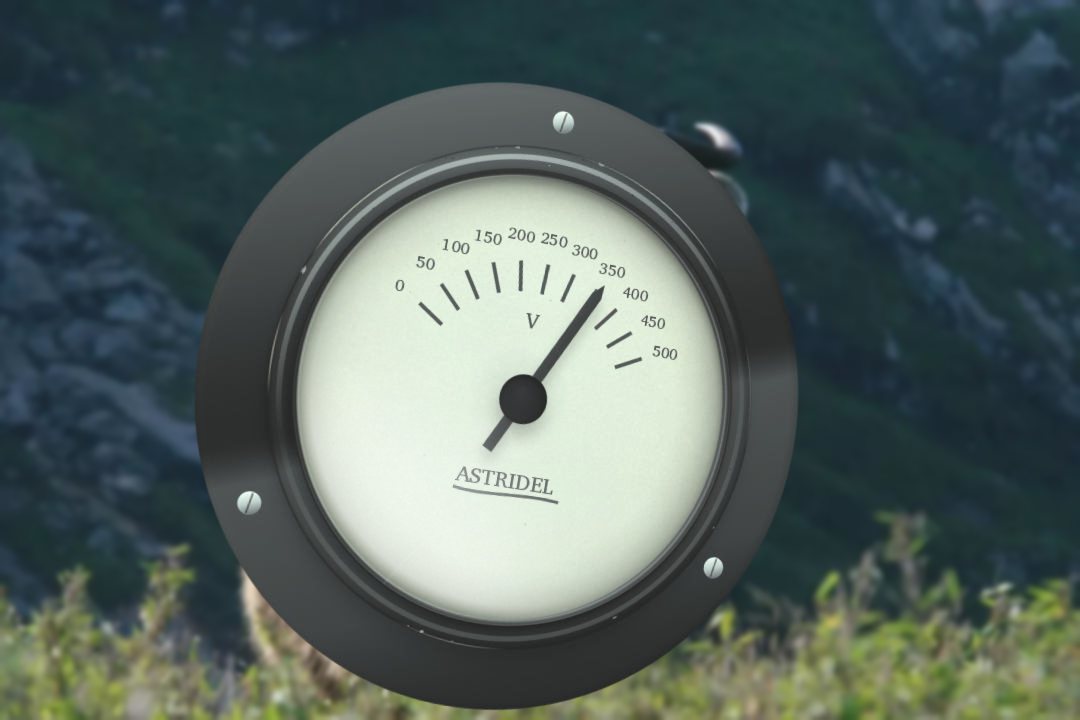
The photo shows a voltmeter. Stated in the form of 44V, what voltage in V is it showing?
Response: 350V
